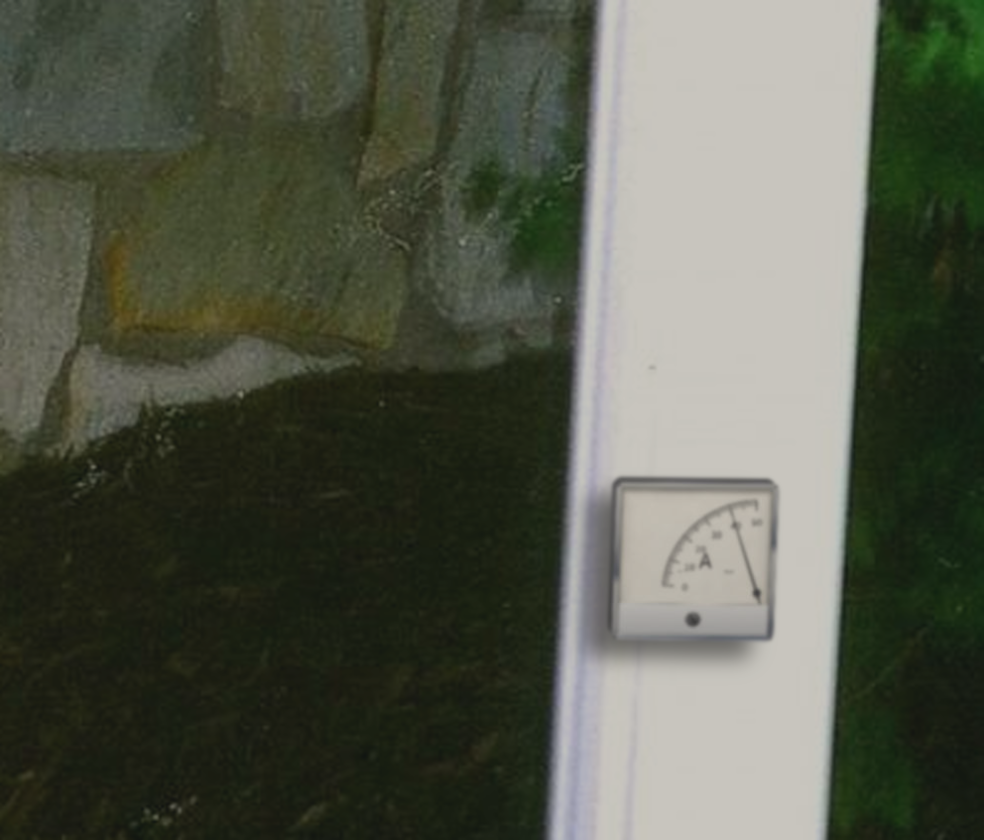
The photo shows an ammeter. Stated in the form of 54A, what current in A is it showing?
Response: 40A
